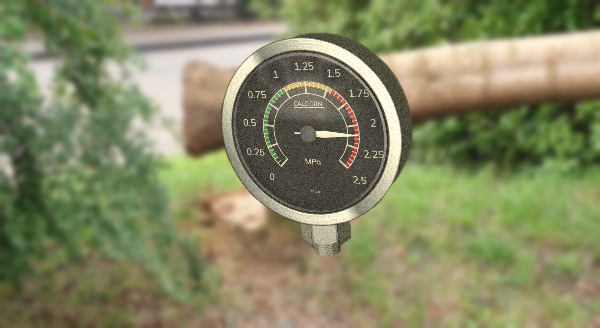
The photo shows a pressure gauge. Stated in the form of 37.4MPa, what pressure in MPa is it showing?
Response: 2.1MPa
